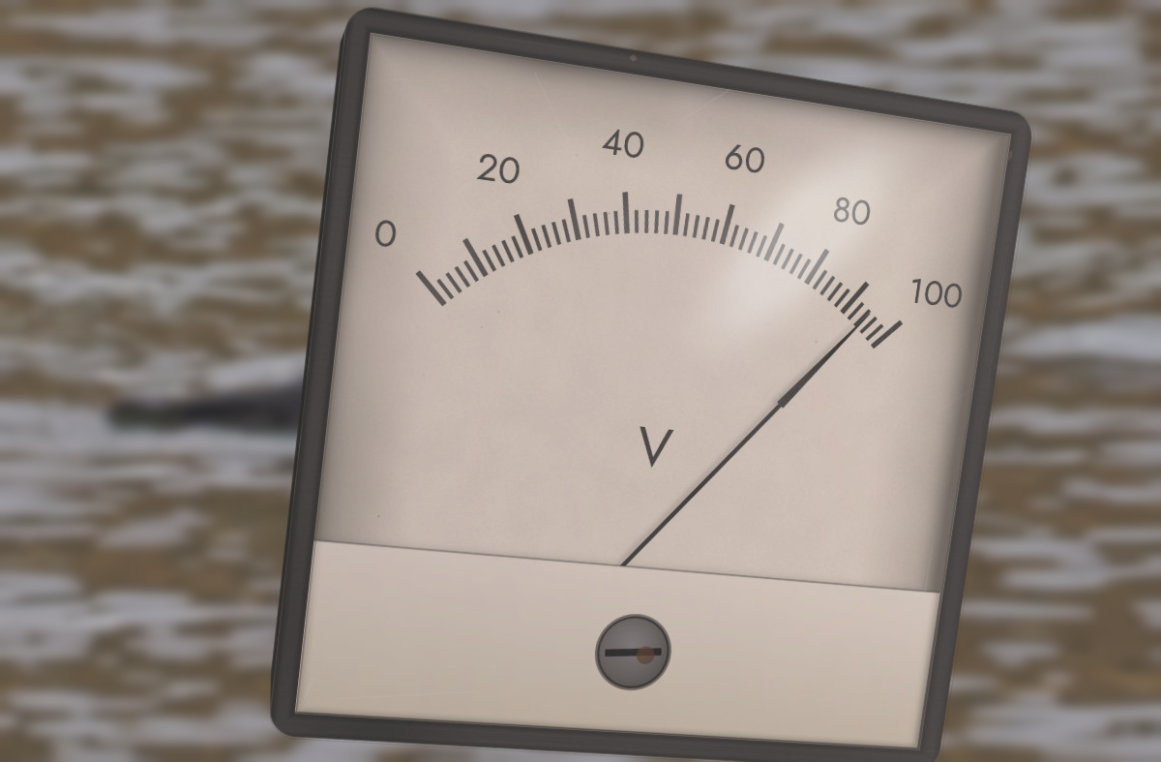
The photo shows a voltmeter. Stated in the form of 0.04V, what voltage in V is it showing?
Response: 94V
